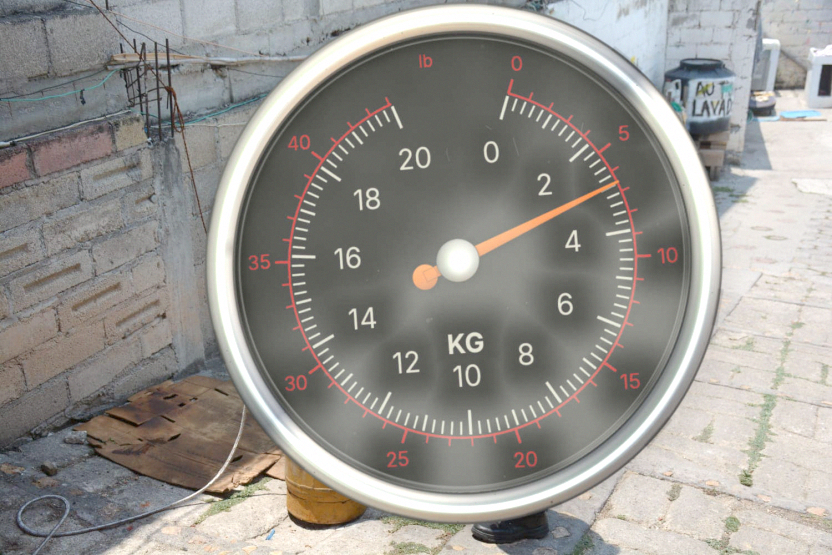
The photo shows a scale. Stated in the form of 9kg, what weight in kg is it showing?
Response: 3kg
